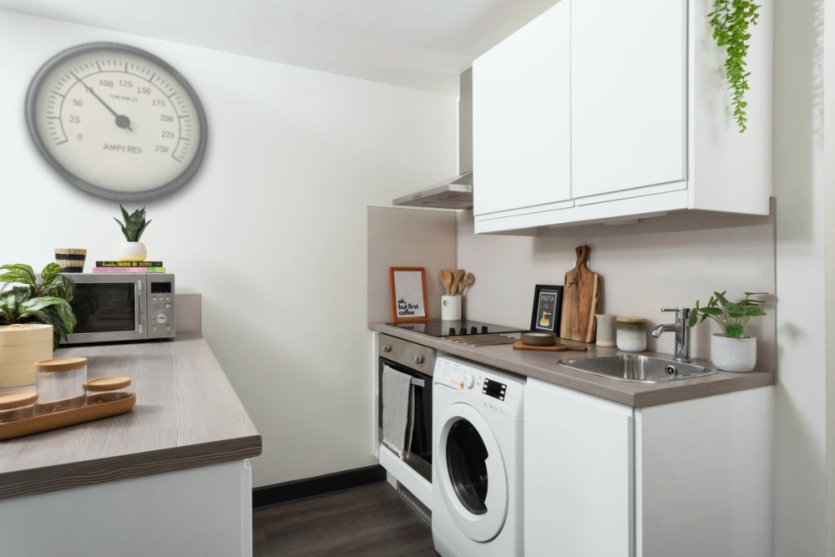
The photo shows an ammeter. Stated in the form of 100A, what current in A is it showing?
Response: 75A
